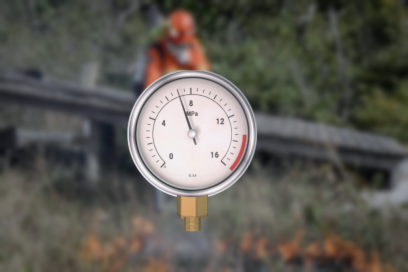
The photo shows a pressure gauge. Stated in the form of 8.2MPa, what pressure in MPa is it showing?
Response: 7MPa
